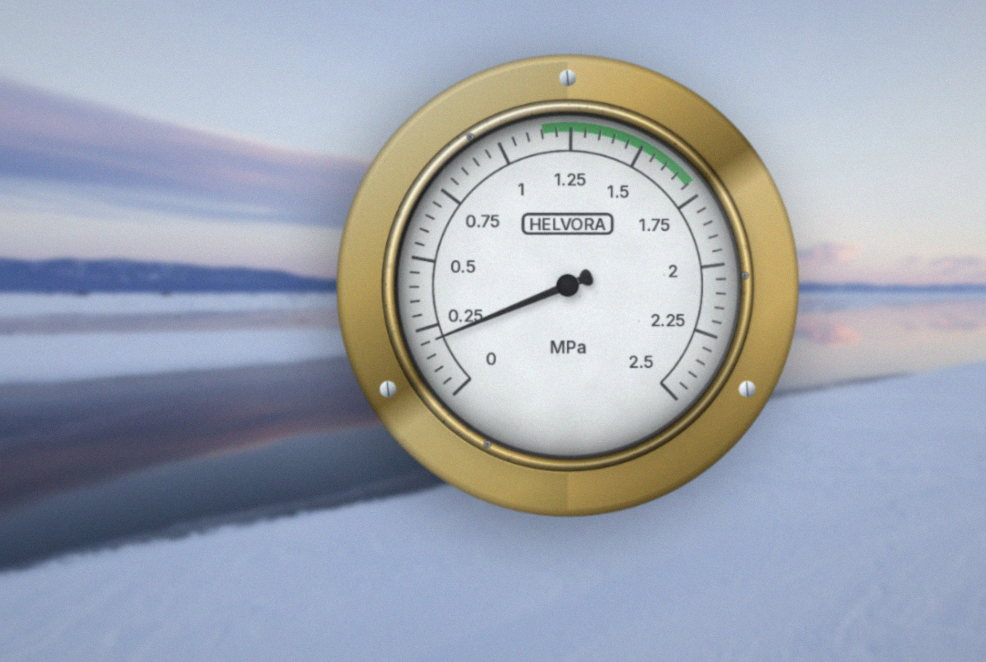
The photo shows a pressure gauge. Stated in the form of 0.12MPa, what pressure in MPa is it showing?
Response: 0.2MPa
